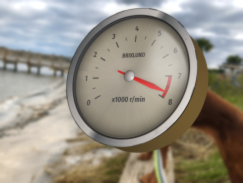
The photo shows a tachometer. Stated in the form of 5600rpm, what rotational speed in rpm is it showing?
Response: 7750rpm
